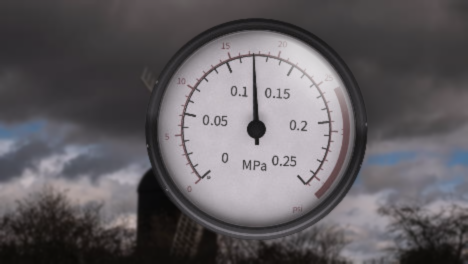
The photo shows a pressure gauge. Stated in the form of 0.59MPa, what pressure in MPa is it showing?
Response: 0.12MPa
